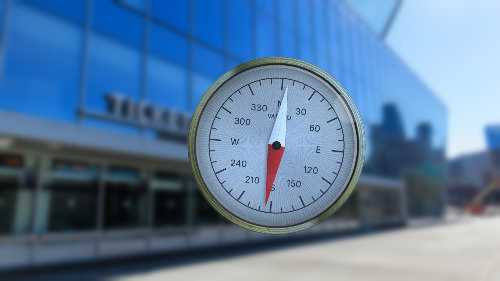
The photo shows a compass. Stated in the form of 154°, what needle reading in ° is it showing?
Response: 185°
